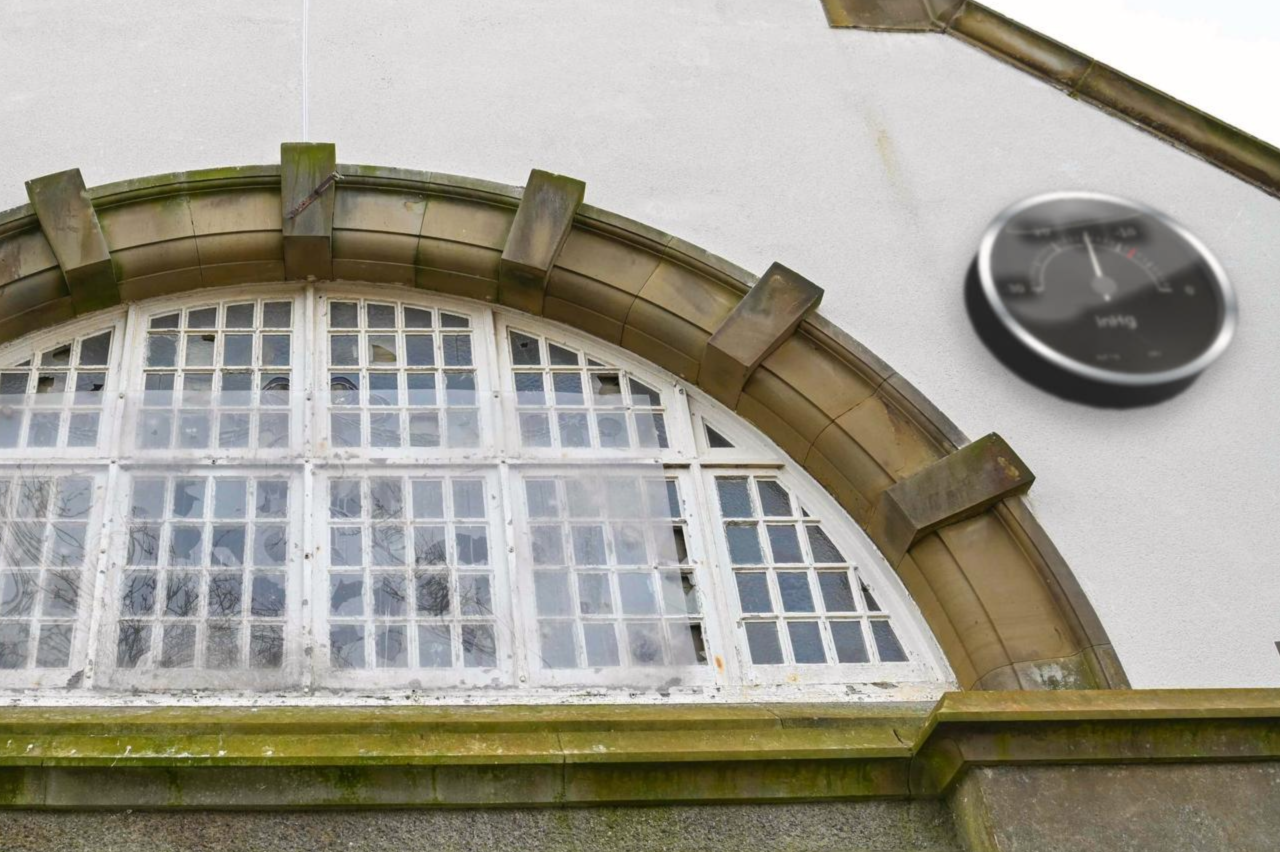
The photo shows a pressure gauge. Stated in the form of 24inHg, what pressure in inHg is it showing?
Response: -15inHg
